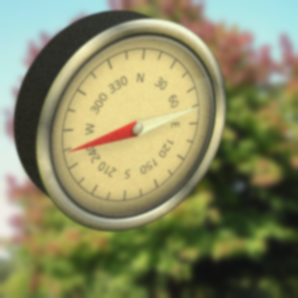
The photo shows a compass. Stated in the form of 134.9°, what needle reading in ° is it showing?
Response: 255°
